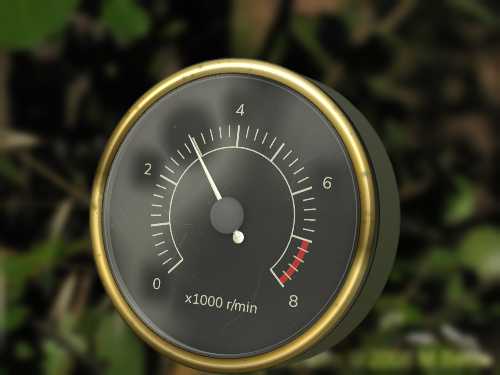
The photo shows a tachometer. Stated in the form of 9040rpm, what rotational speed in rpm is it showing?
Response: 3000rpm
